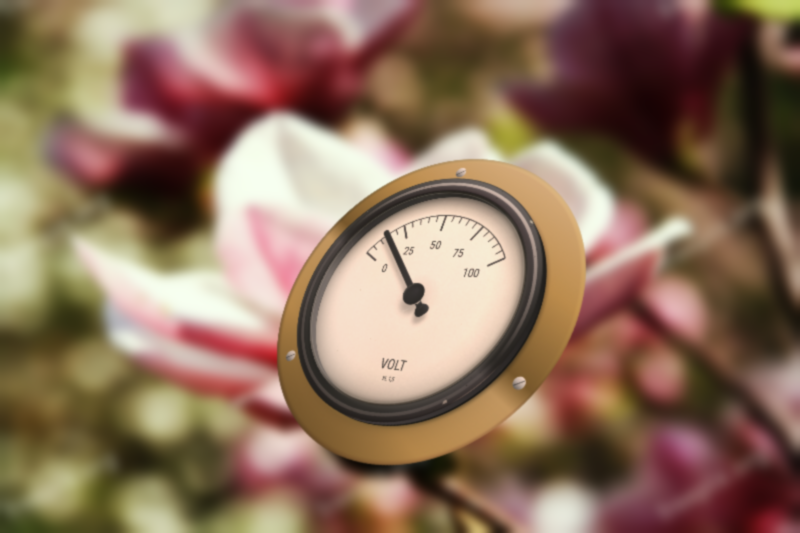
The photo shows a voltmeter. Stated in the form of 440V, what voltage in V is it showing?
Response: 15V
